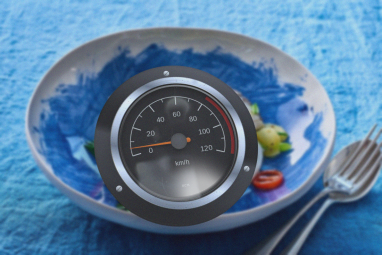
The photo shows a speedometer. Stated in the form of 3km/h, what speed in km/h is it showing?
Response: 5km/h
